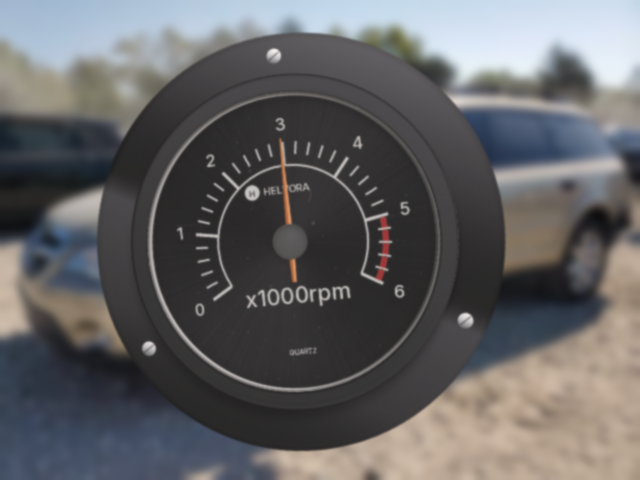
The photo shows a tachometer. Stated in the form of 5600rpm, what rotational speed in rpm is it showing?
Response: 3000rpm
